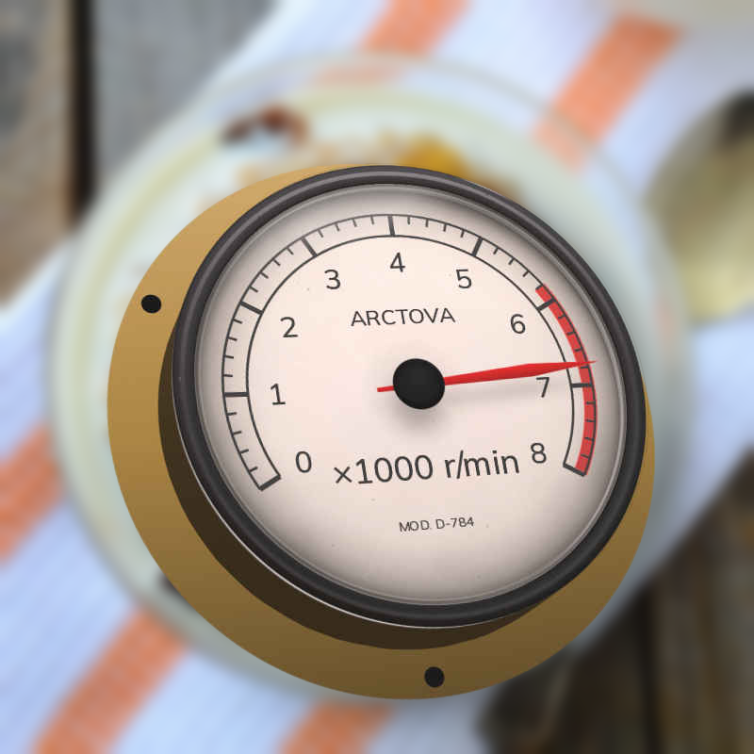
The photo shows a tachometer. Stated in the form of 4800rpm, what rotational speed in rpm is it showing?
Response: 6800rpm
